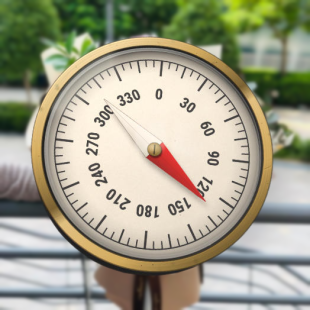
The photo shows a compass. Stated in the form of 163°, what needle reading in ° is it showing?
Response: 130°
